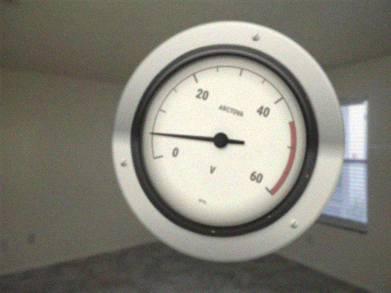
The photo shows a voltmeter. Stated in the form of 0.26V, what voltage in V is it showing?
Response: 5V
